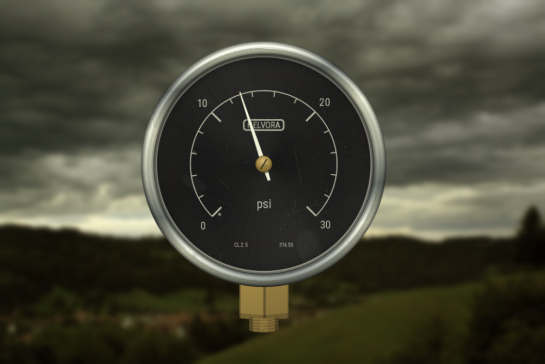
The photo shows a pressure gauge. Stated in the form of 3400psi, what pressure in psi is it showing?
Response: 13psi
